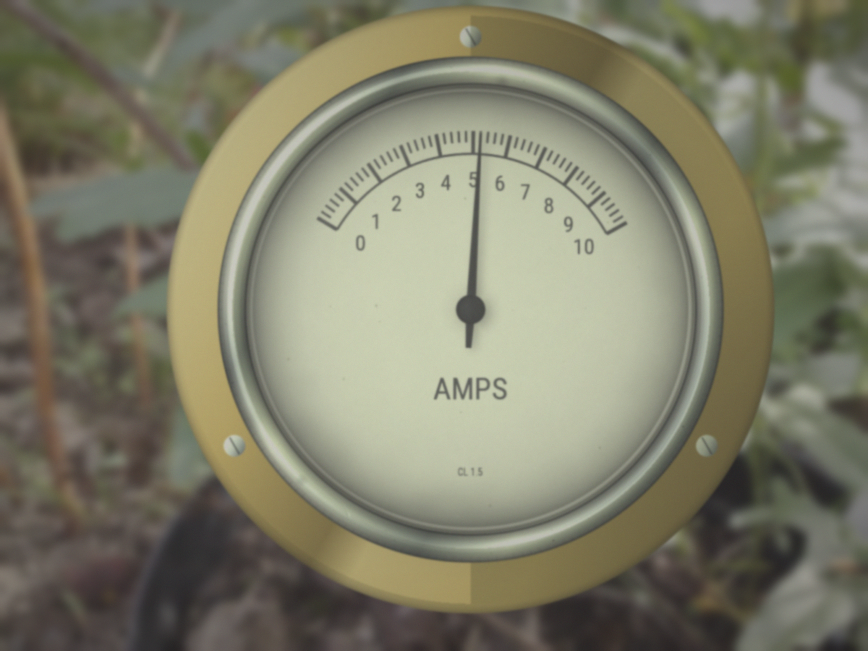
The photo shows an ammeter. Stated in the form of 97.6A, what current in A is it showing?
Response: 5.2A
